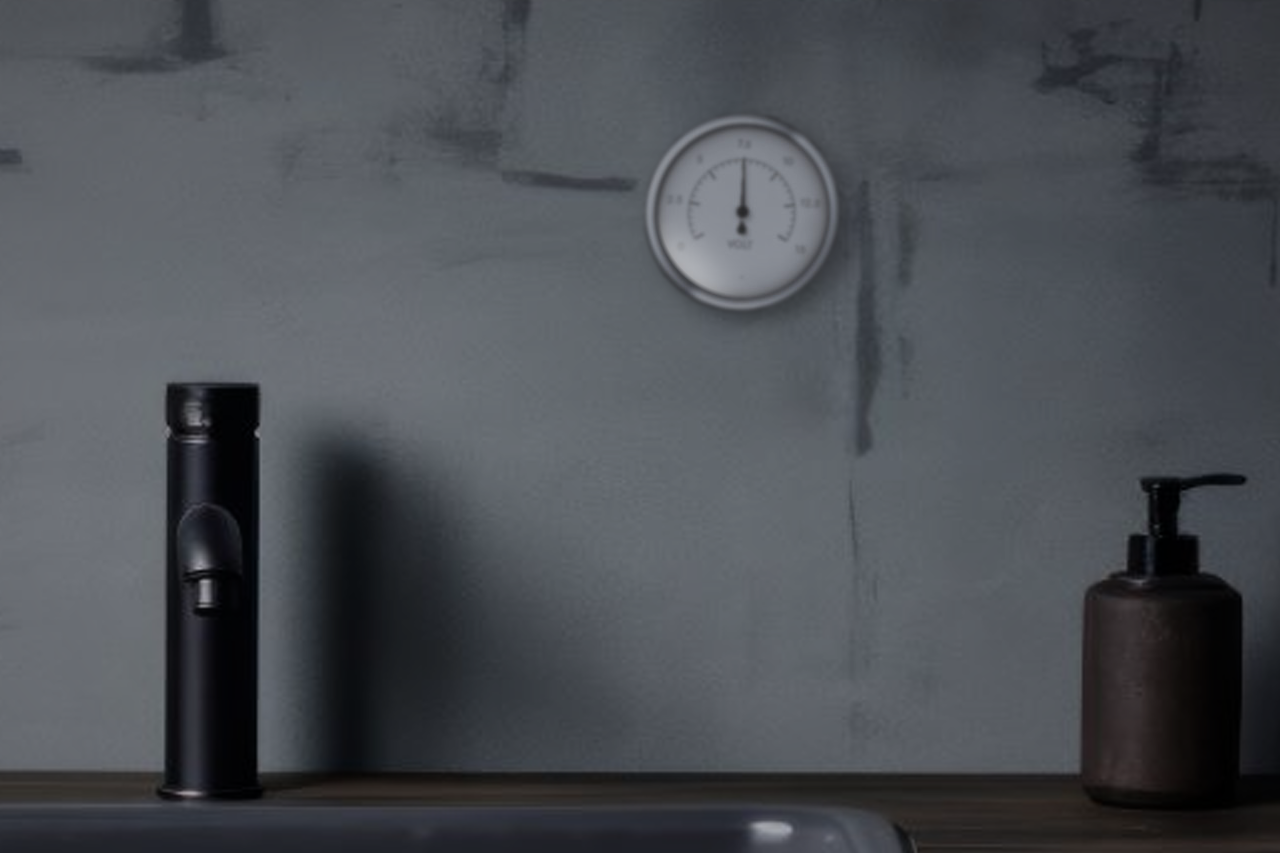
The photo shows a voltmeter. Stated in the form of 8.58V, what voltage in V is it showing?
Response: 7.5V
